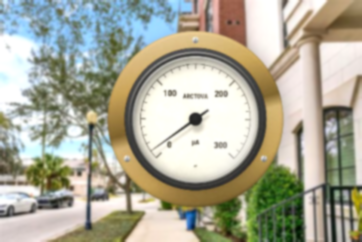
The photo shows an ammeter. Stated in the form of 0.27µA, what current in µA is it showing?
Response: 10µA
